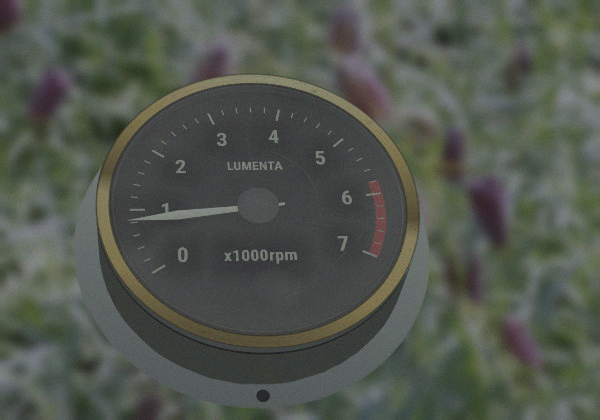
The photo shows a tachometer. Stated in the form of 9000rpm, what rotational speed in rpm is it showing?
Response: 800rpm
